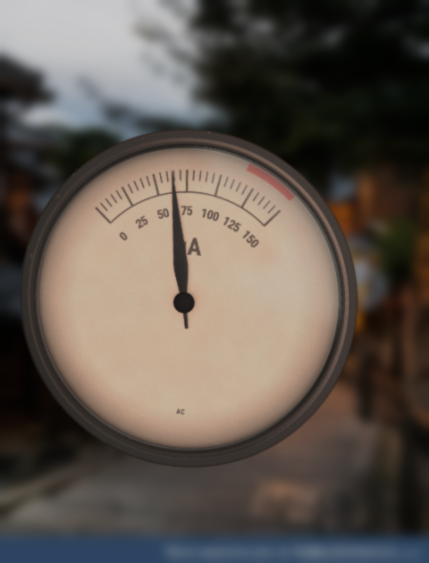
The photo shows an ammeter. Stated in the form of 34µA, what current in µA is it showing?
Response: 65µA
